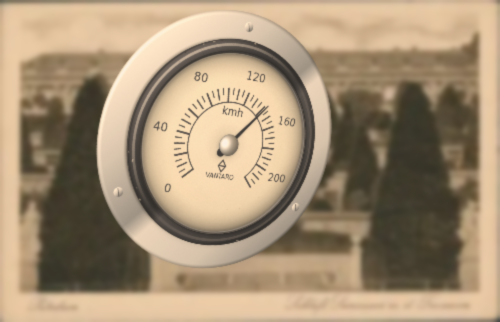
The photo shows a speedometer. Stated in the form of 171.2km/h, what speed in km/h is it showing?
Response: 140km/h
